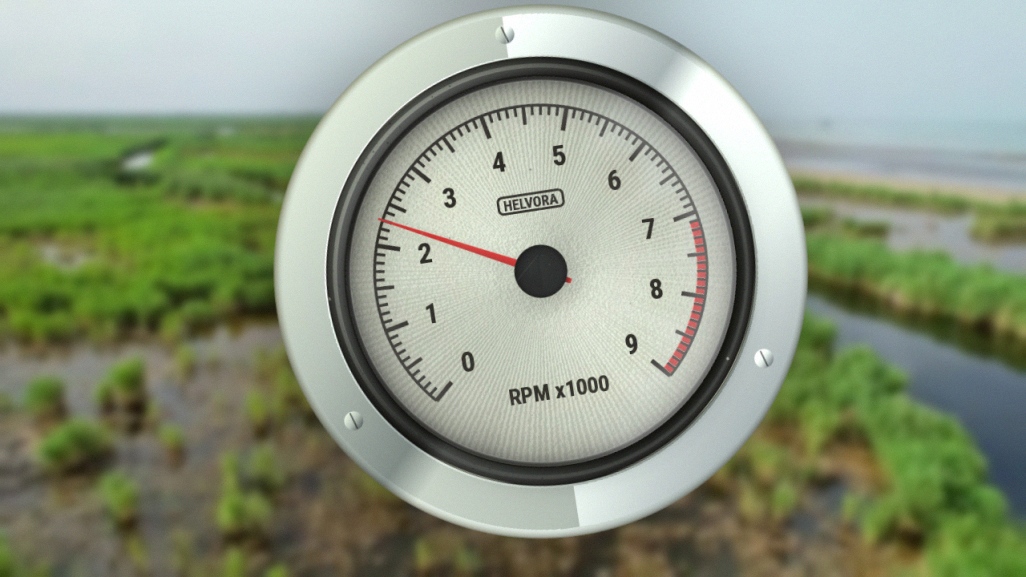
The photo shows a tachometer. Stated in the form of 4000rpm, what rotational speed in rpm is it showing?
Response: 2300rpm
